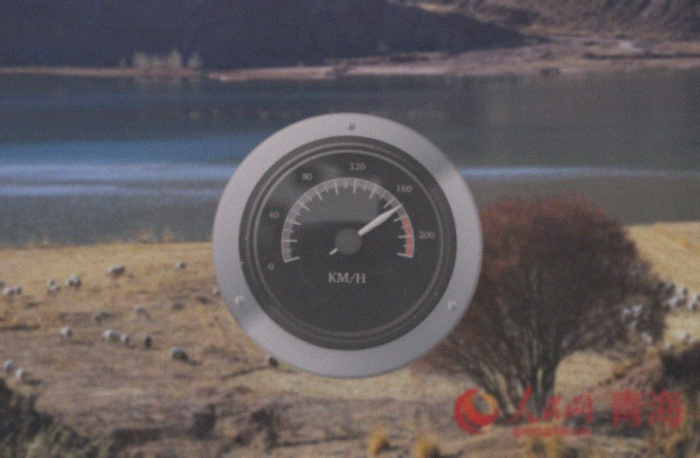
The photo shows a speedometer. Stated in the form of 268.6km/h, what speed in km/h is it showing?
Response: 170km/h
